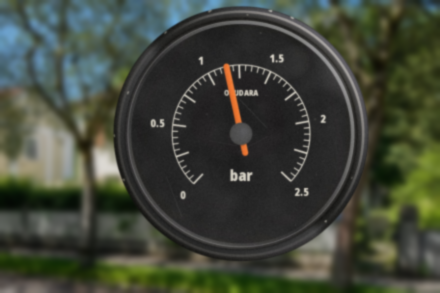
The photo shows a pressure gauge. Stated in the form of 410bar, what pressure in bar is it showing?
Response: 1.15bar
